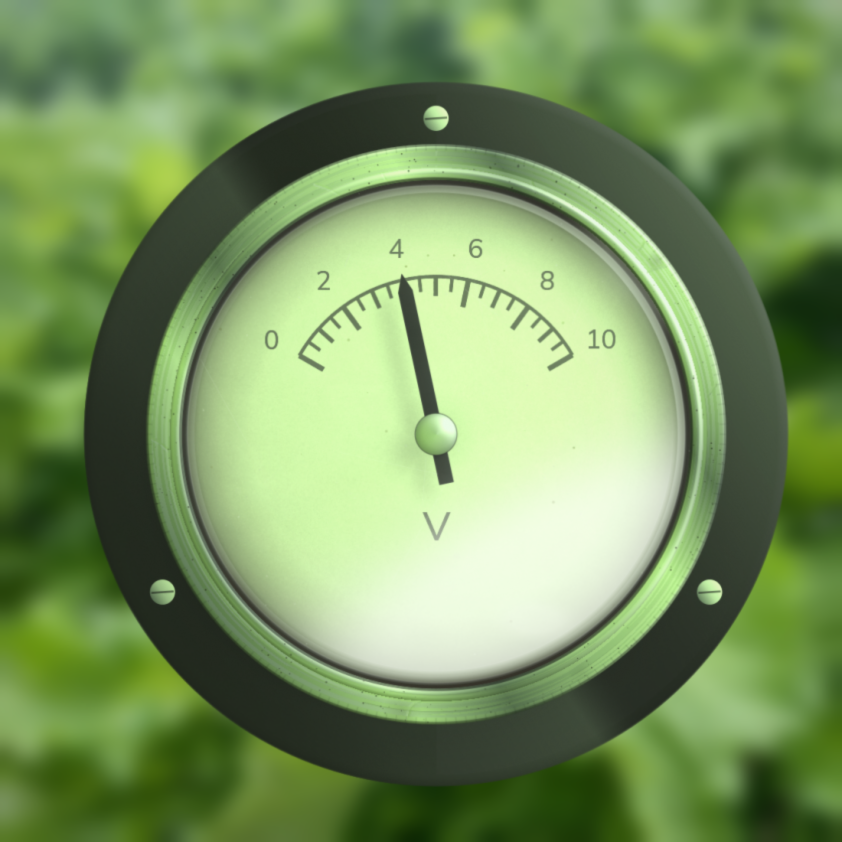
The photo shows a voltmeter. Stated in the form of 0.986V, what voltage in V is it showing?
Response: 4V
